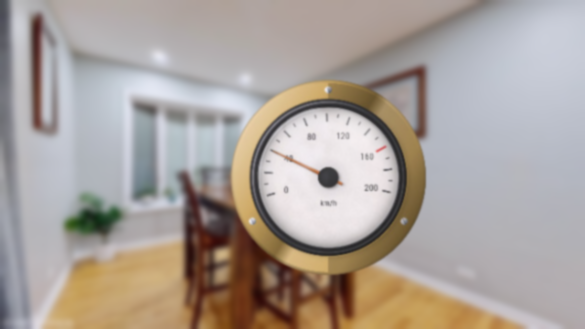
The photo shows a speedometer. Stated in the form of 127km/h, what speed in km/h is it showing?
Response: 40km/h
